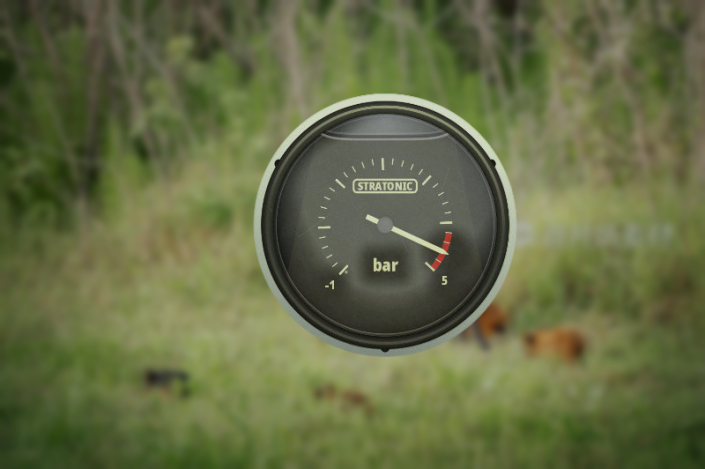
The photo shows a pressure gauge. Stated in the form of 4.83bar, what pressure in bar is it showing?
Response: 4.6bar
